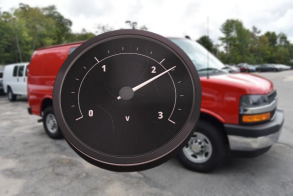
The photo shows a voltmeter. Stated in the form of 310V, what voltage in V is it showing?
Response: 2.2V
